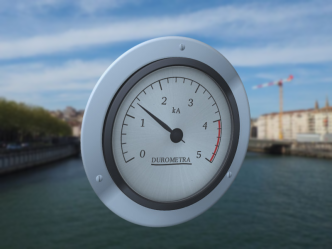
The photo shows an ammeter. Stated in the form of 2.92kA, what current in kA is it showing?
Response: 1.3kA
